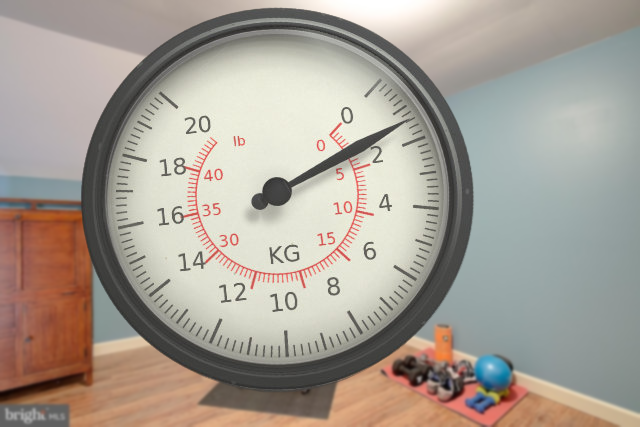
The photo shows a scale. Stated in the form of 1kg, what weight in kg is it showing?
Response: 1.4kg
